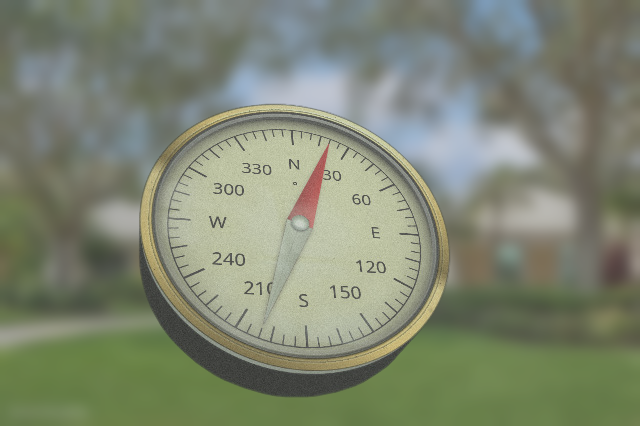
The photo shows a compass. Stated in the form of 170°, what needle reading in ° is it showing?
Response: 20°
